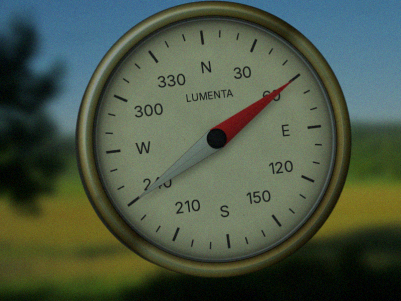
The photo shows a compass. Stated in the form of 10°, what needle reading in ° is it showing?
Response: 60°
